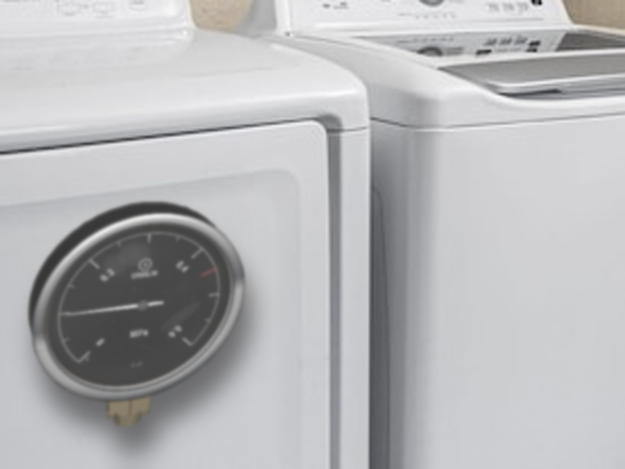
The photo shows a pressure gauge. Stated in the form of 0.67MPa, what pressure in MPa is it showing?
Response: 0.1MPa
